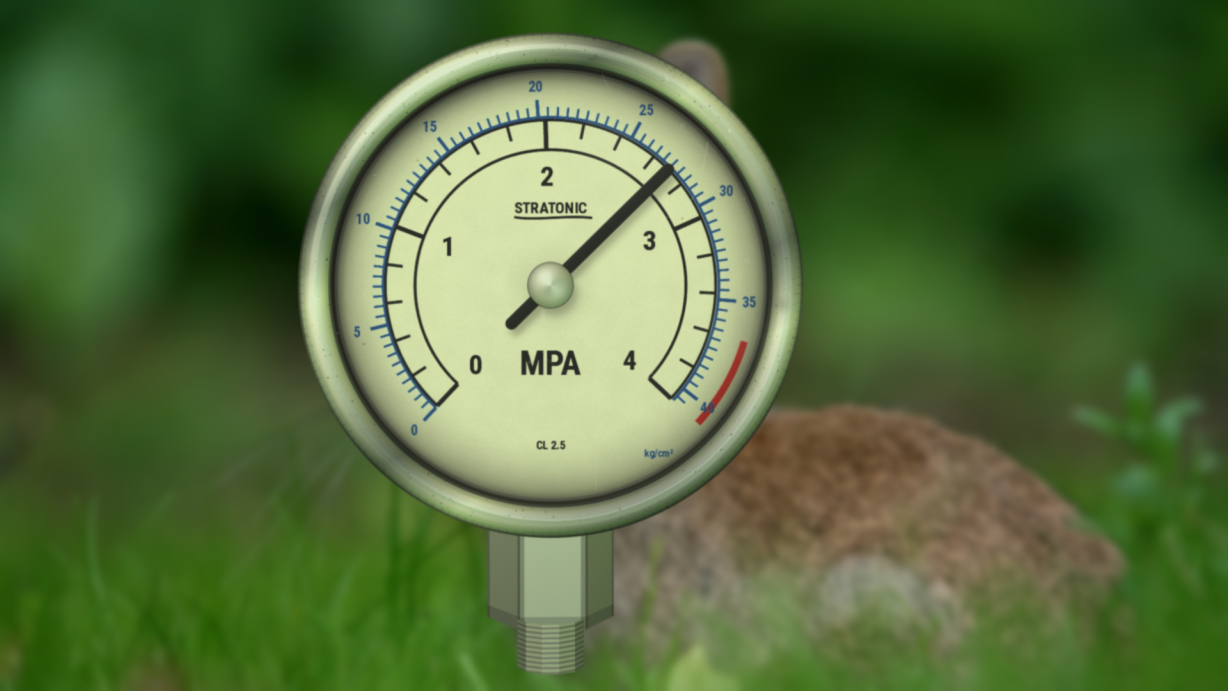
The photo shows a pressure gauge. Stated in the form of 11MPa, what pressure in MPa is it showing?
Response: 2.7MPa
